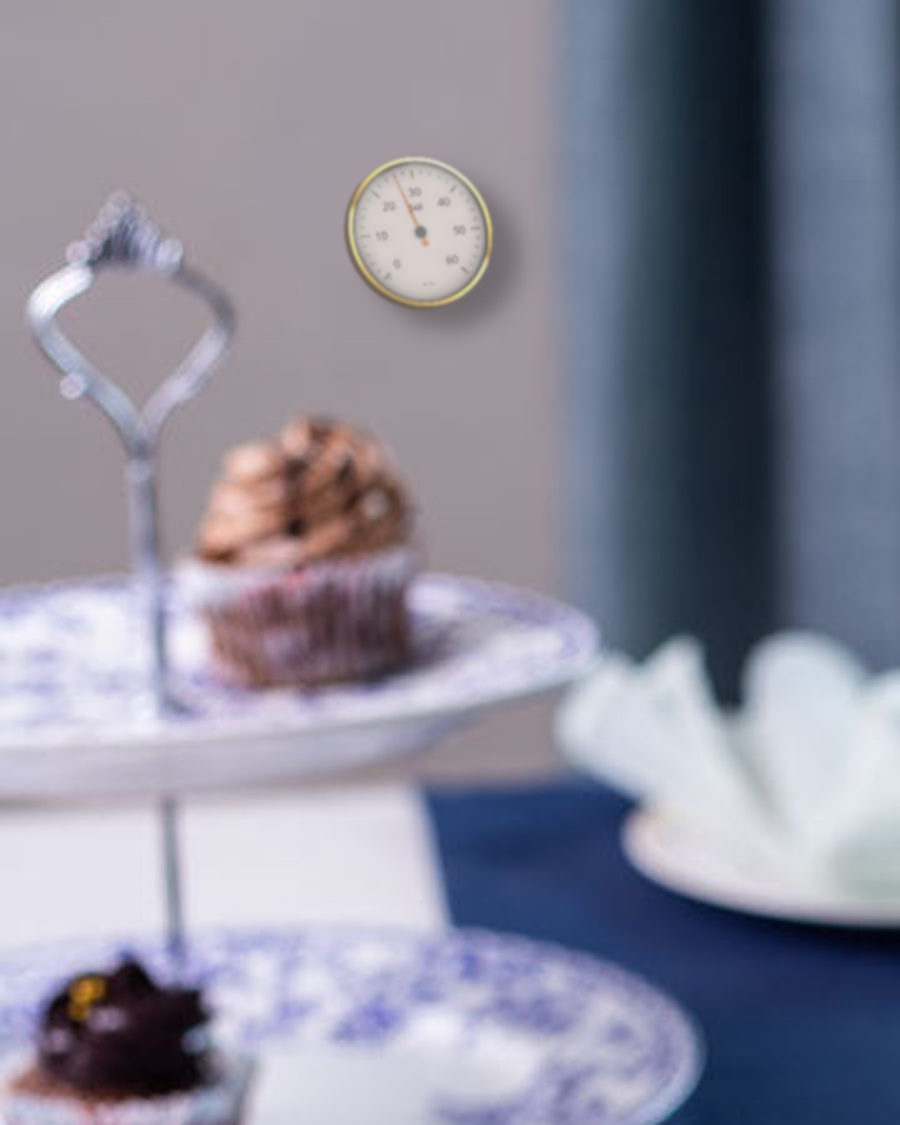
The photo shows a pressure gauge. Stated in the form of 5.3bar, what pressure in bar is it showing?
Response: 26bar
